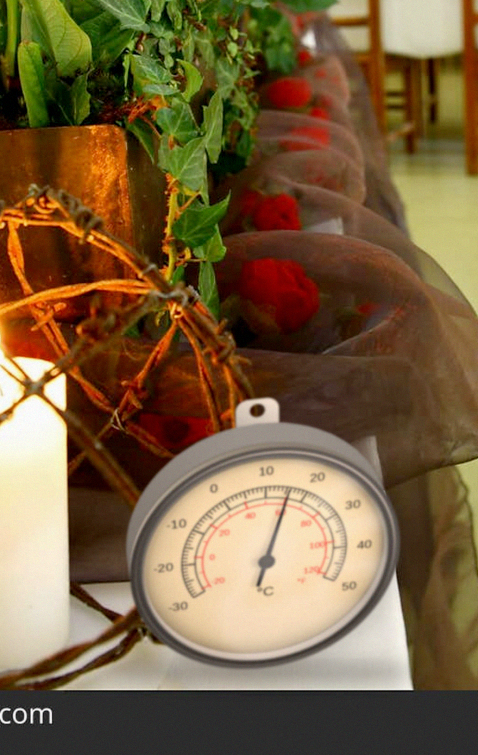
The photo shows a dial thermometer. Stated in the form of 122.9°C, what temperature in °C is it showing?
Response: 15°C
